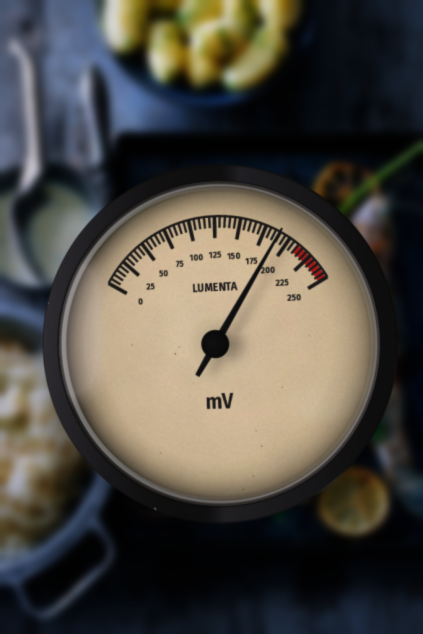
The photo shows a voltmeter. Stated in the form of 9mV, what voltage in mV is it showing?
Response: 190mV
